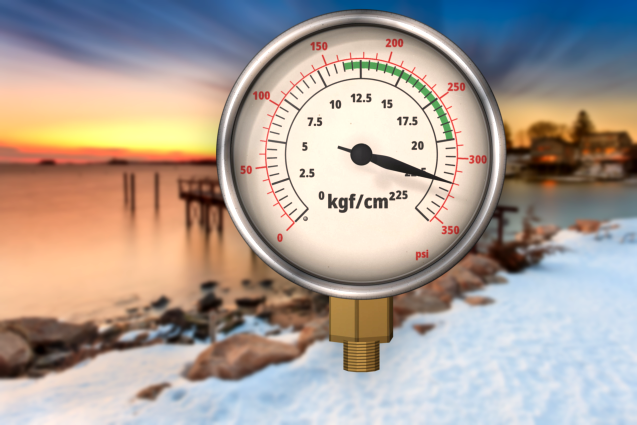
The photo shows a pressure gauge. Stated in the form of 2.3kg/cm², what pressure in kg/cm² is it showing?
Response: 22.5kg/cm²
